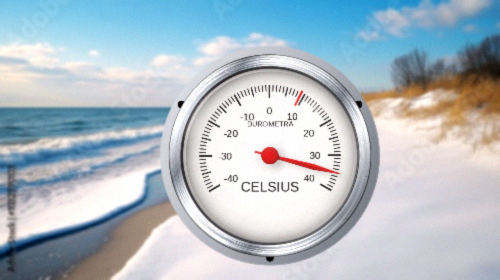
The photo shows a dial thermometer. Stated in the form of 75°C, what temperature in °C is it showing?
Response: 35°C
